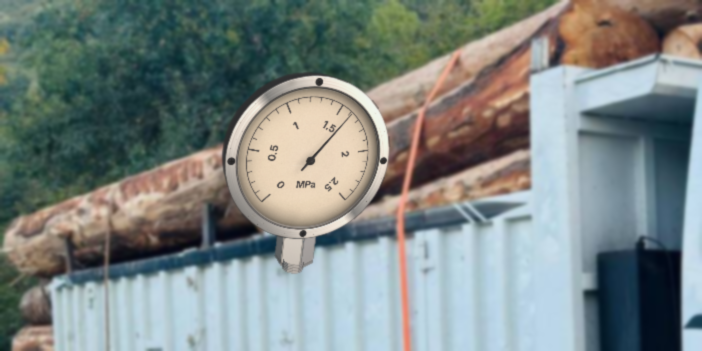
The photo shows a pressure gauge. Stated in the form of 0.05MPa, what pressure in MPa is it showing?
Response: 1.6MPa
